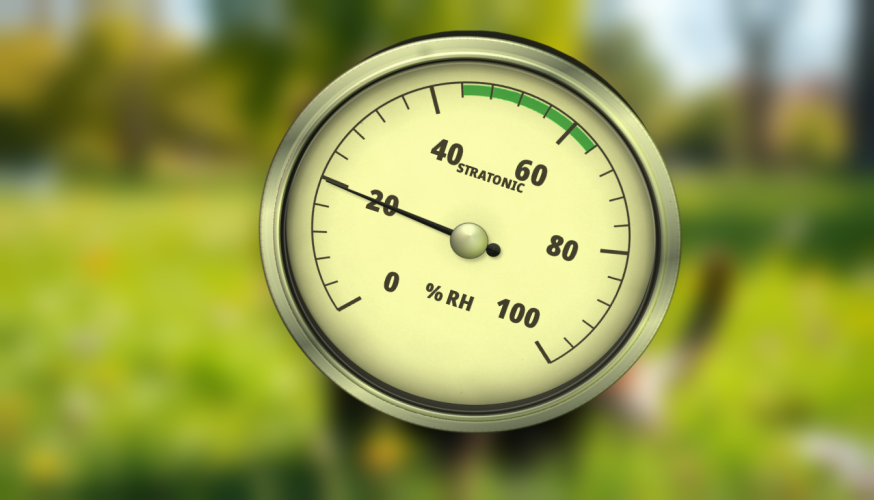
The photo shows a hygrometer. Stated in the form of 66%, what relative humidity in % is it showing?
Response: 20%
